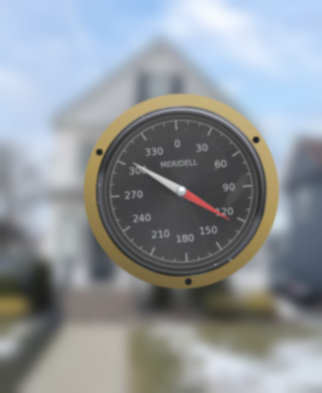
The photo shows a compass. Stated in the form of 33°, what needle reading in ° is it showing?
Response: 125°
